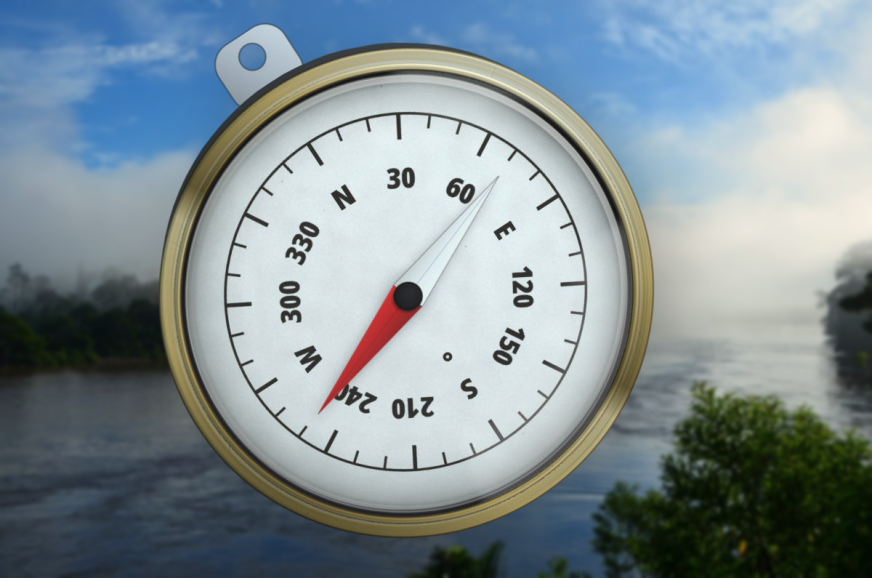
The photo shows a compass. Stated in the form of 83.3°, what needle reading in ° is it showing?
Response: 250°
